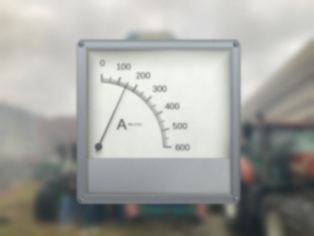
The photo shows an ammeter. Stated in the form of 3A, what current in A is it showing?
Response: 150A
